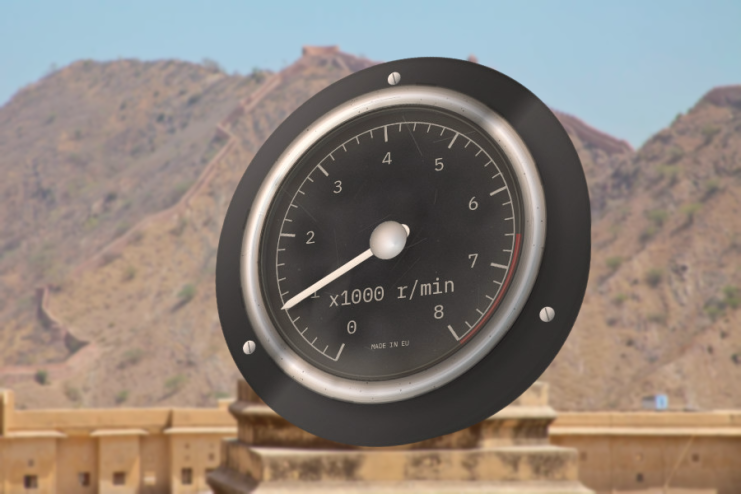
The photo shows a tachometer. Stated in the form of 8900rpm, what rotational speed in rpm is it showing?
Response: 1000rpm
